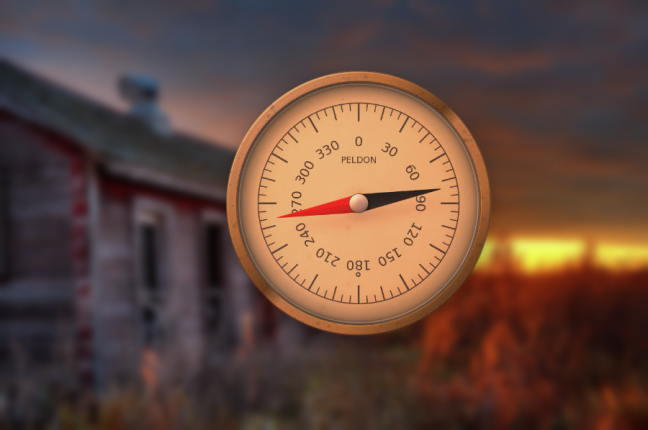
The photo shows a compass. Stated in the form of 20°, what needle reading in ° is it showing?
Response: 260°
